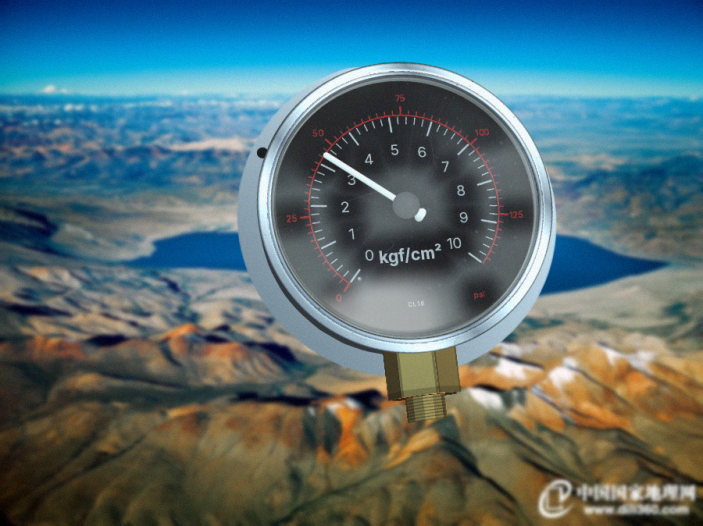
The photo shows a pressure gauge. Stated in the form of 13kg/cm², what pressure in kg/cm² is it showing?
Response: 3.2kg/cm²
